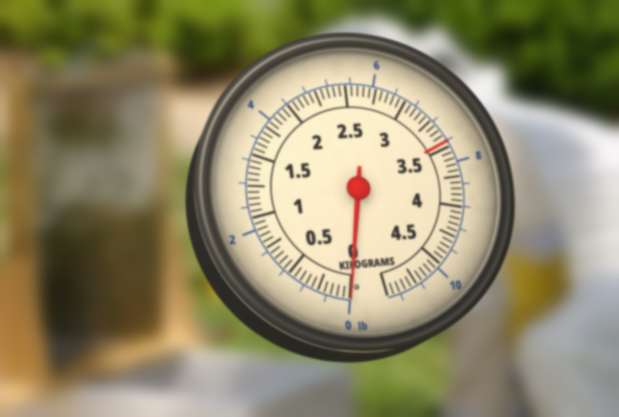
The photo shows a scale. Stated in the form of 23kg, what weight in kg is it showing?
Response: 0kg
